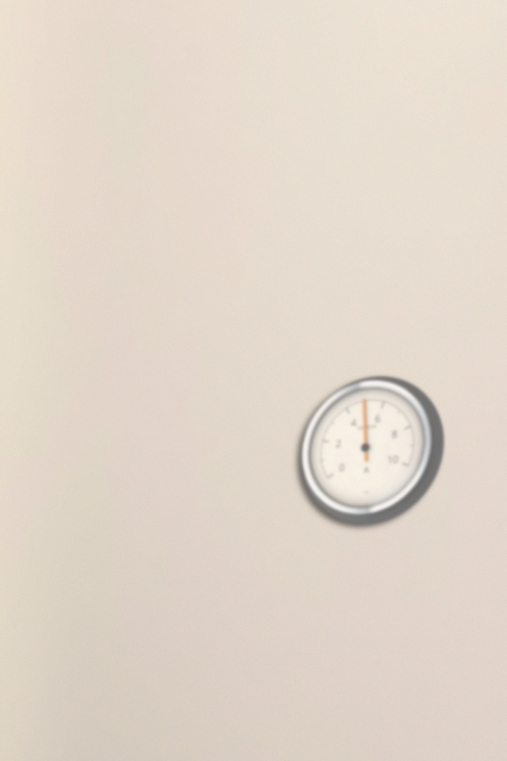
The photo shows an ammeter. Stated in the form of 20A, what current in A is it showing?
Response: 5A
